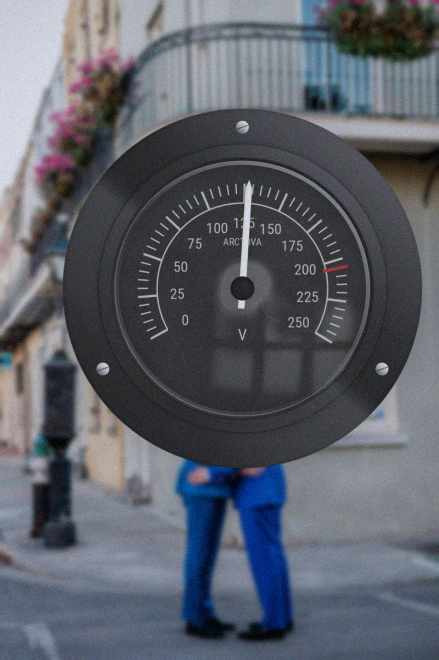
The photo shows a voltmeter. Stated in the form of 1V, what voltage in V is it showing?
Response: 127.5V
